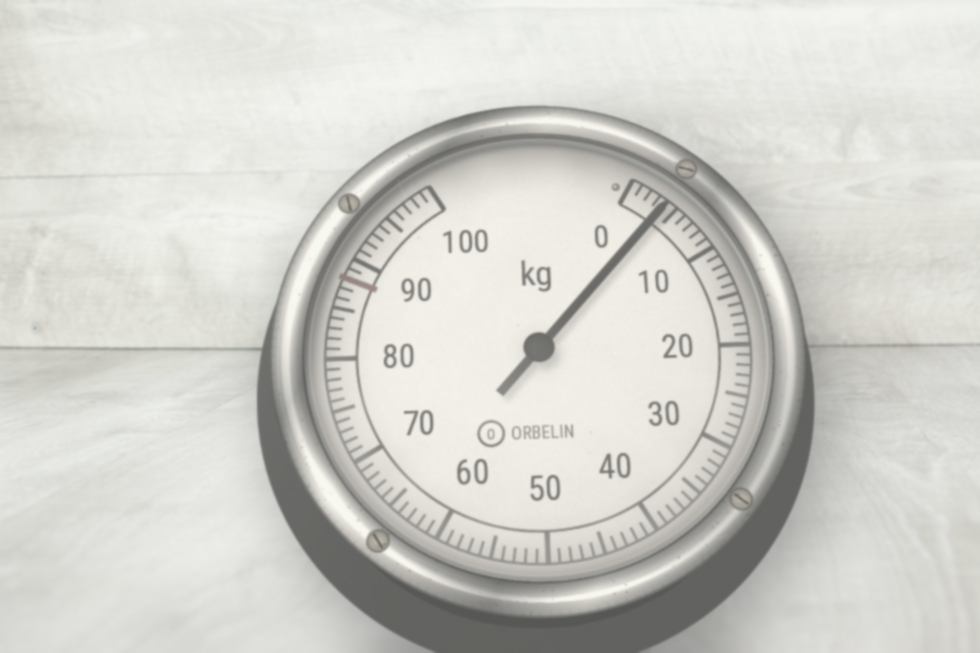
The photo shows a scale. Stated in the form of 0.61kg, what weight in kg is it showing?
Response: 4kg
